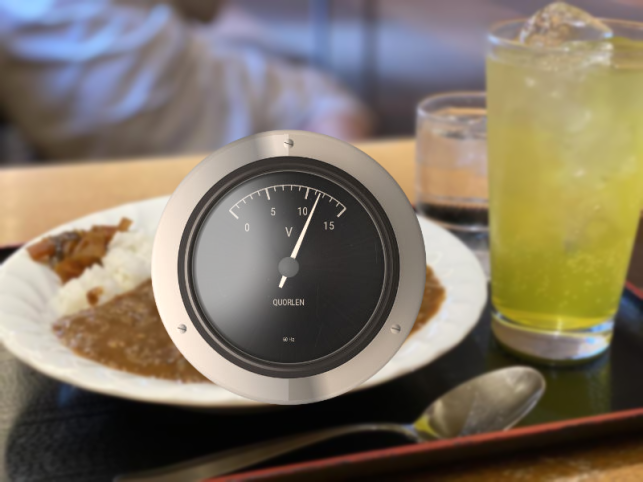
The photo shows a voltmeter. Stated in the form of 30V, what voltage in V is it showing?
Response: 11.5V
